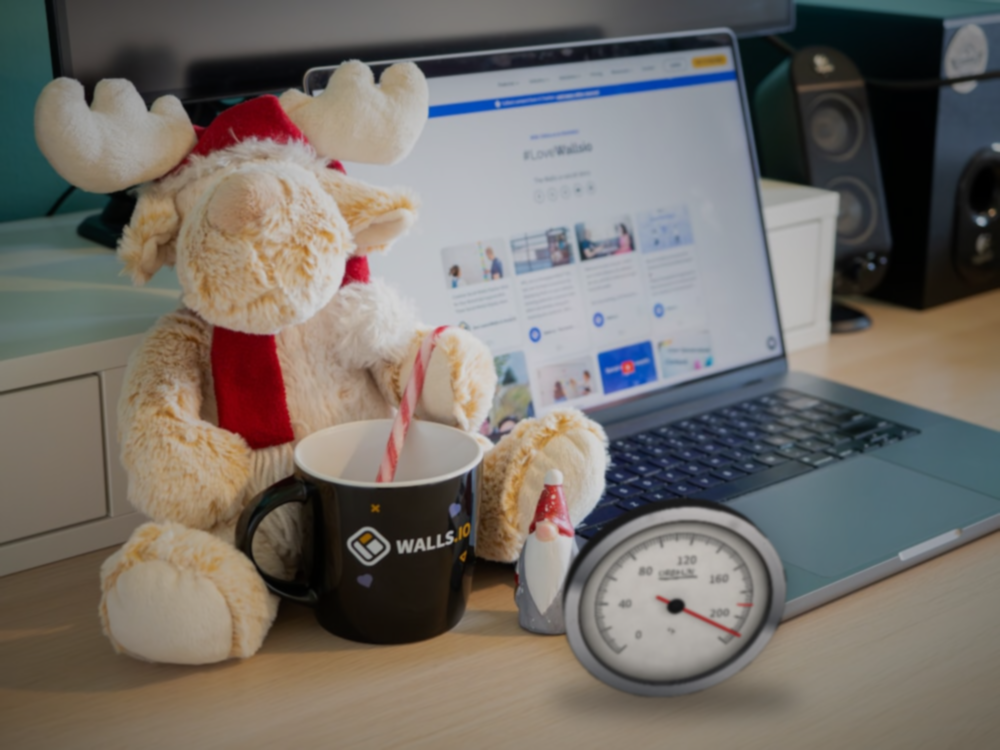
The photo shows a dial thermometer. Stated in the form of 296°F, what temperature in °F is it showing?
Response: 210°F
